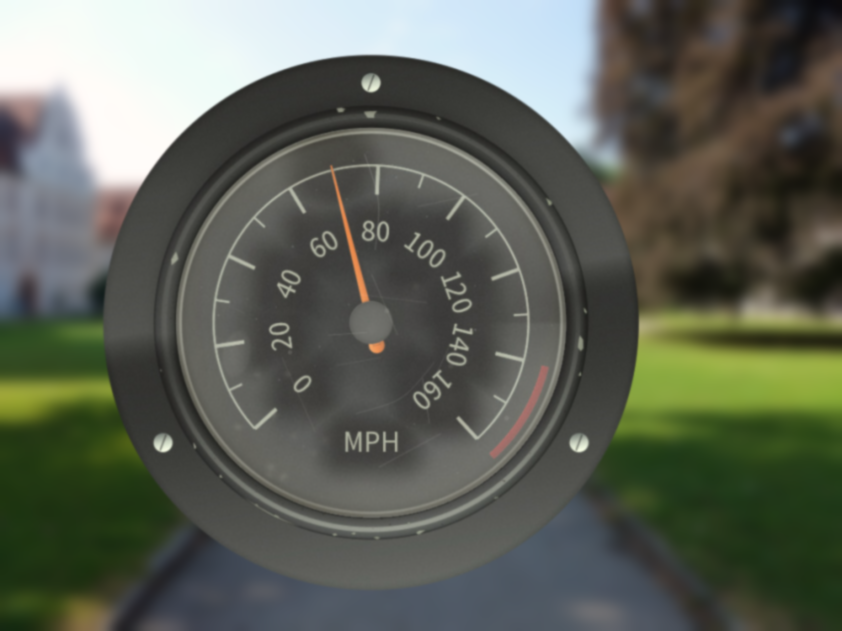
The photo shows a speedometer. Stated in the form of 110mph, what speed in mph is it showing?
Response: 70mph
